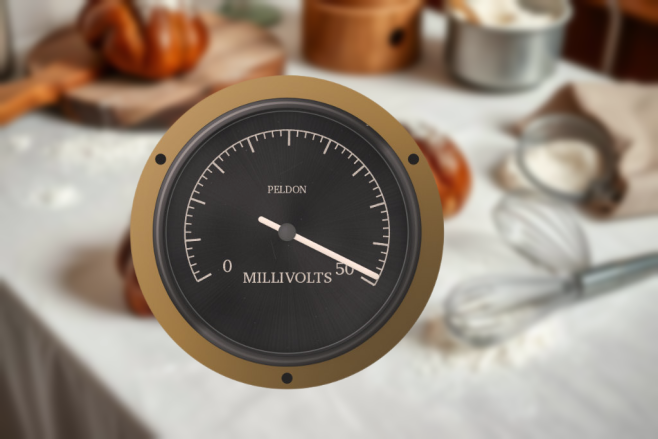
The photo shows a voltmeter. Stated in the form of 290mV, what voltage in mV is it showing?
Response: 49mV
